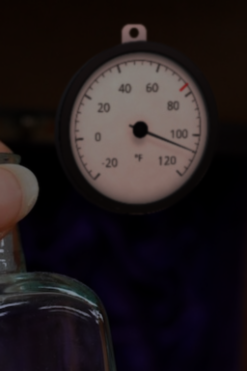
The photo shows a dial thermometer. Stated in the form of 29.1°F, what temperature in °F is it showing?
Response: 108°F
